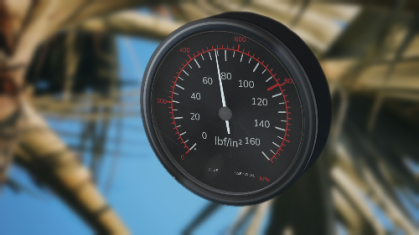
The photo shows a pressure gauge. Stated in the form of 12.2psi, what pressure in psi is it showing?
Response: 75psi
